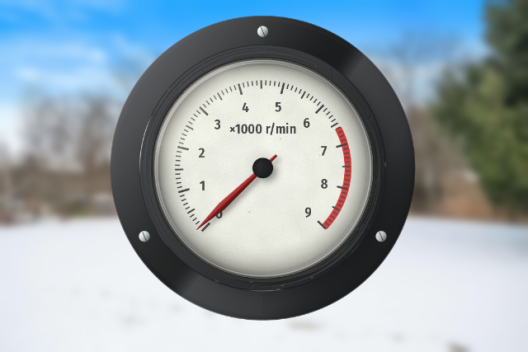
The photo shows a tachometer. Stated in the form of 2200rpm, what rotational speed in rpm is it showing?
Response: 100rpm
